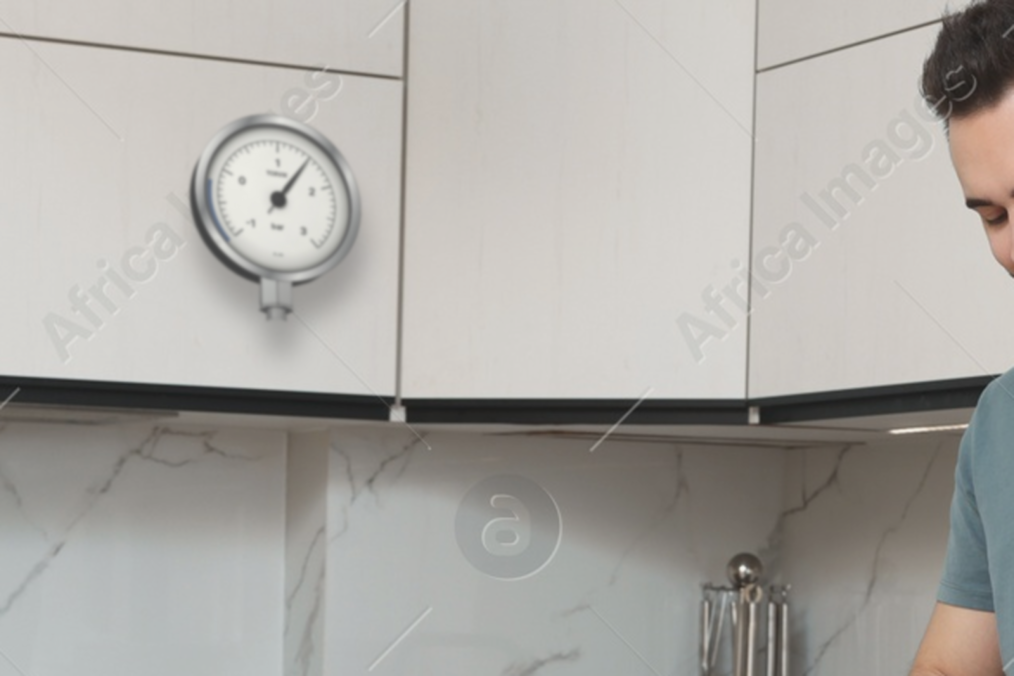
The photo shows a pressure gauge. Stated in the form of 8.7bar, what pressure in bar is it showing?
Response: 1.5bar
